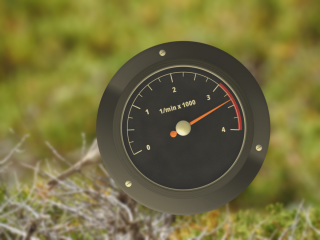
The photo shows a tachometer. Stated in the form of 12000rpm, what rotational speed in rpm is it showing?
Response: 3375rpm
